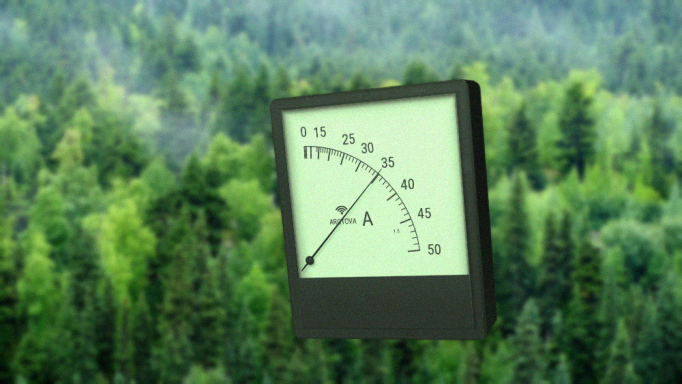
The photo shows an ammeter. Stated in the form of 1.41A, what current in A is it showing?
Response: 35A
